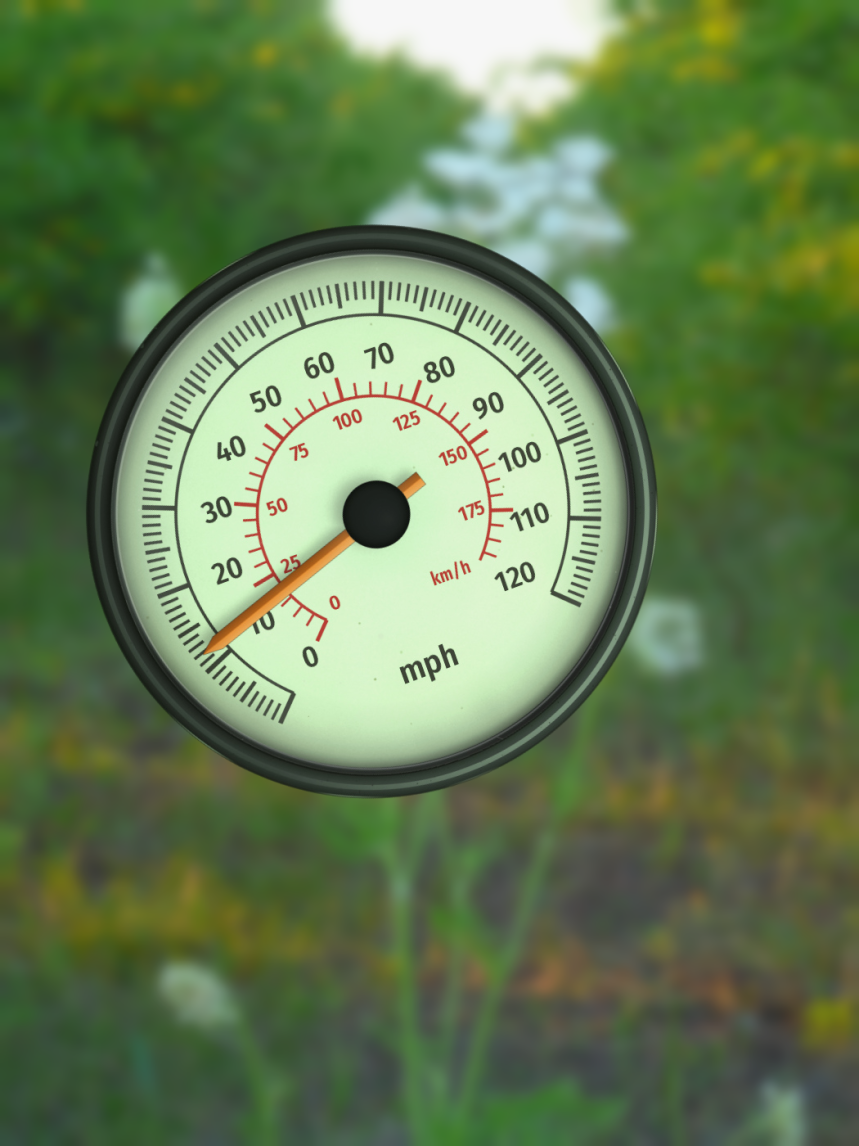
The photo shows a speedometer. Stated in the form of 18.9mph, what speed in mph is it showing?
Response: 12mph
